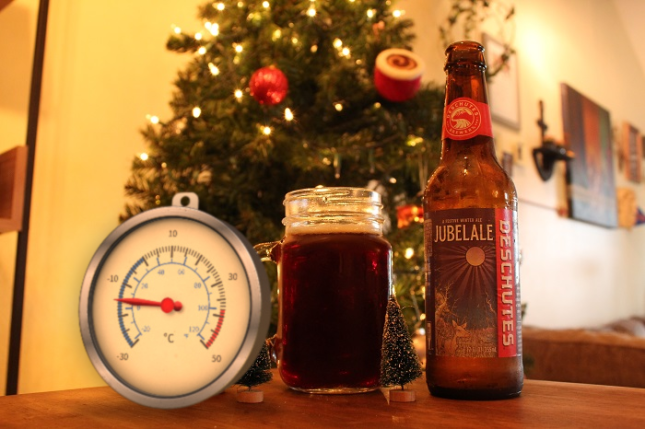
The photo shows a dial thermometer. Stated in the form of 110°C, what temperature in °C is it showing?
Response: -15°C
